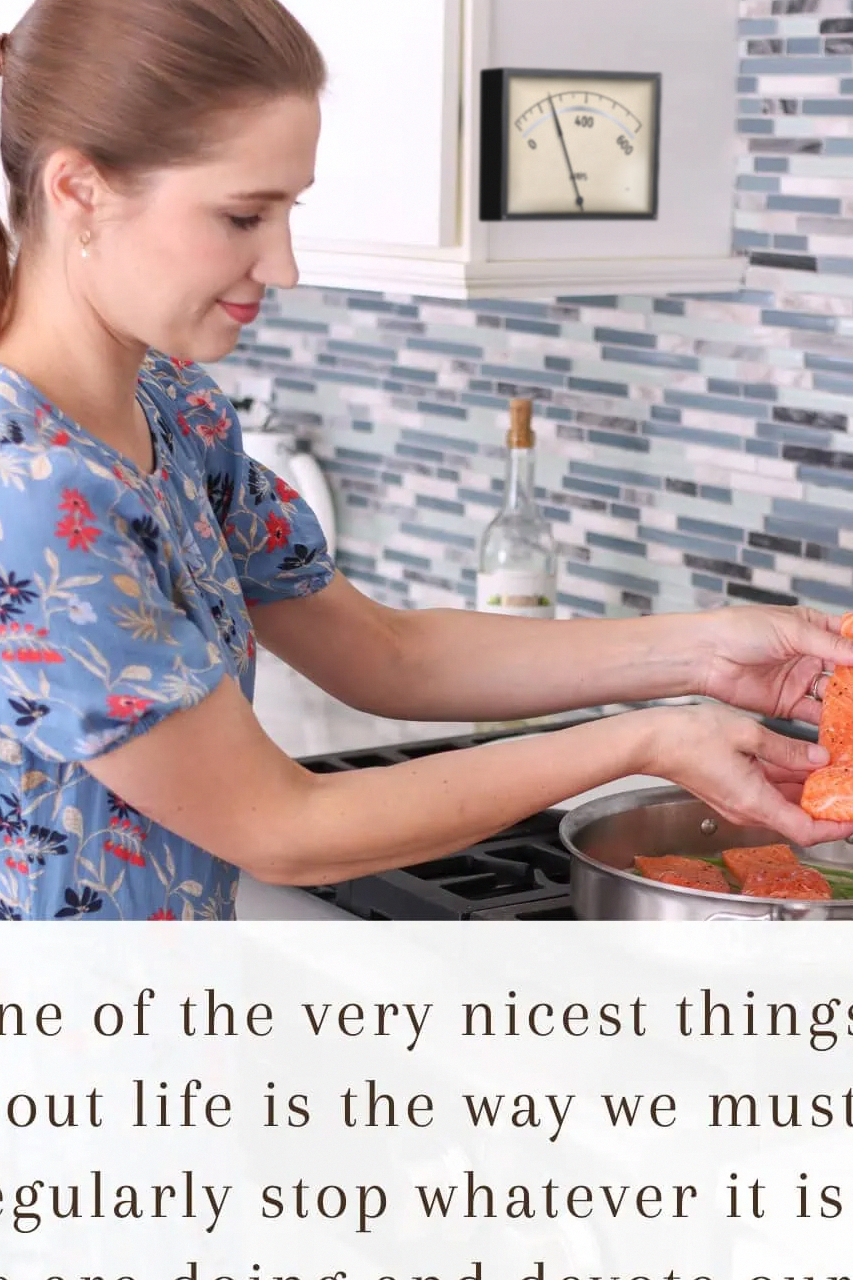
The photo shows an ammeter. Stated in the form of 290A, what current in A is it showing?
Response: 250A
